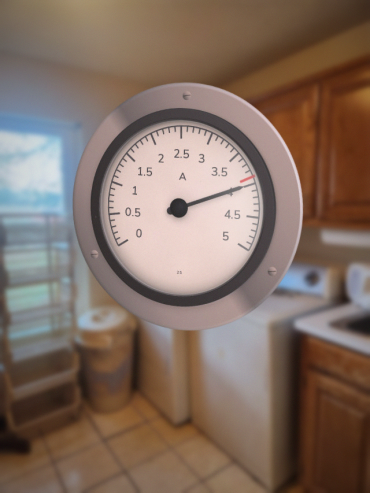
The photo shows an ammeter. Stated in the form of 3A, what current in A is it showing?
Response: 4A
